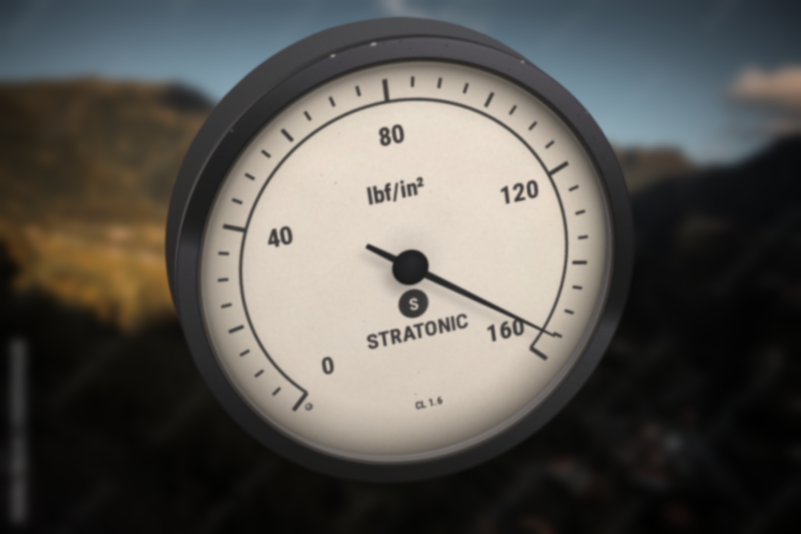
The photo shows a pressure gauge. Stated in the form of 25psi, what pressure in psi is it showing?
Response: 155psi
